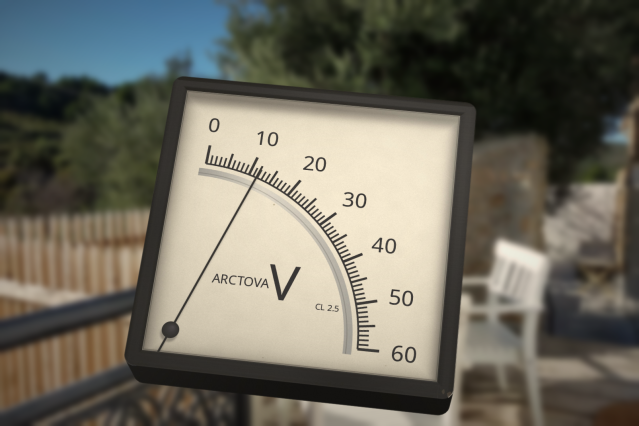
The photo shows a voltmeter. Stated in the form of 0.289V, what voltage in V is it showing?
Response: 12V
